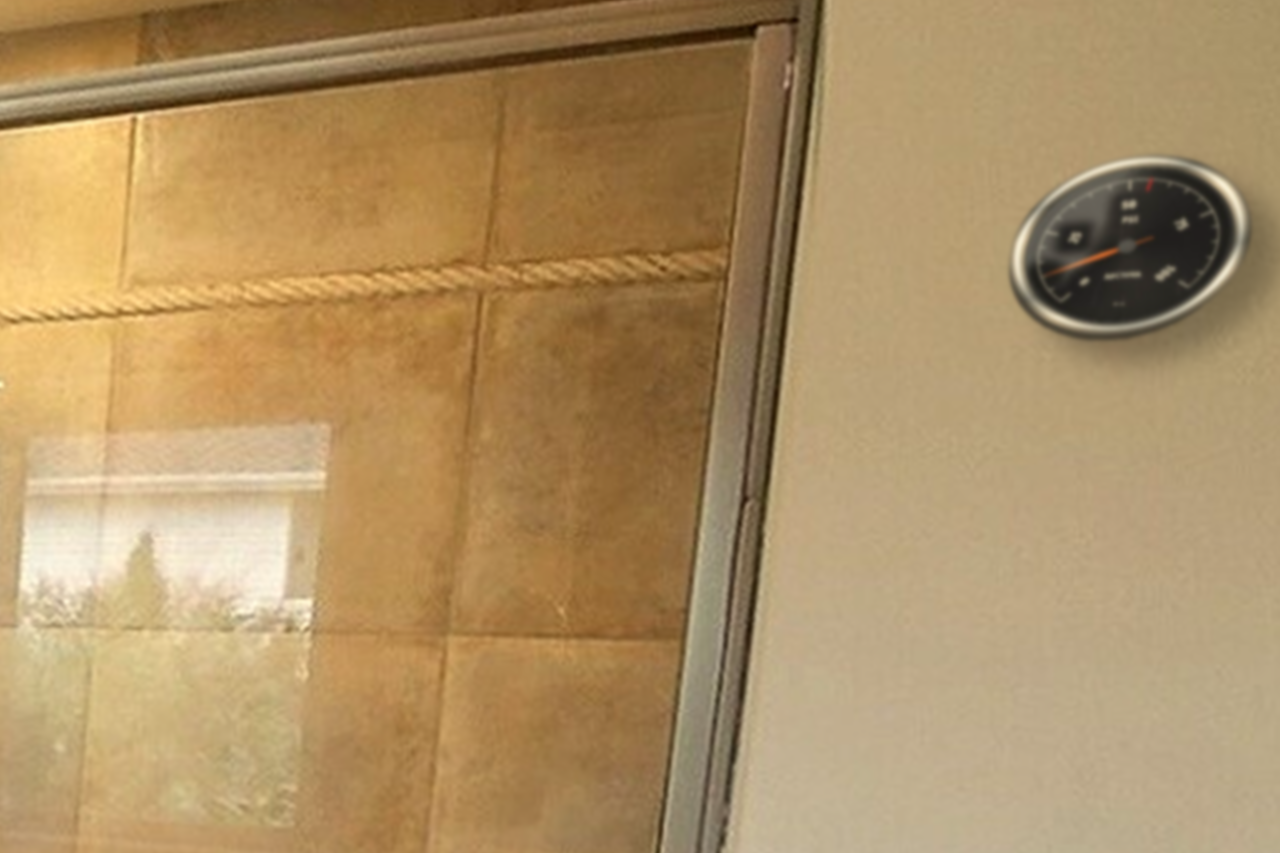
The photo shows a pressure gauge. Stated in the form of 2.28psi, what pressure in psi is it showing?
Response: 10psi
